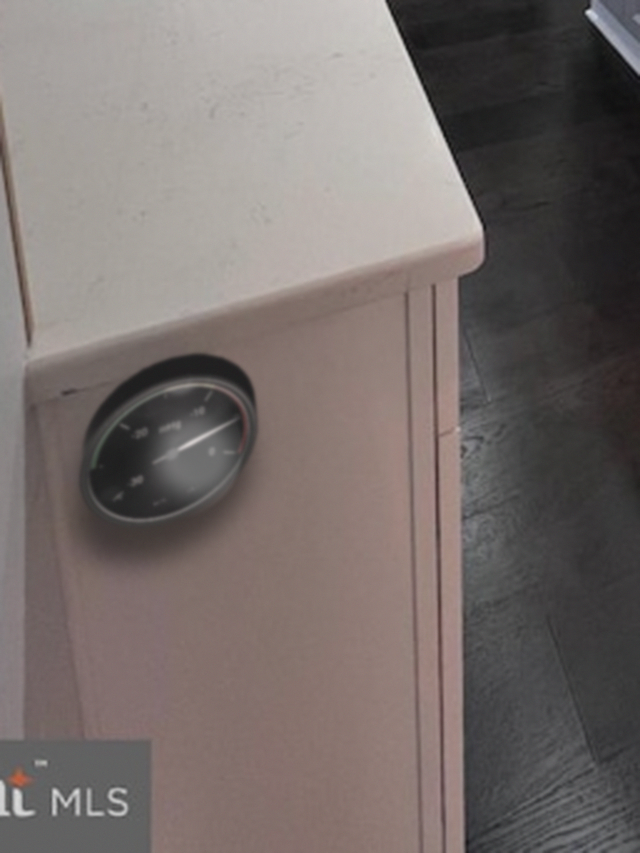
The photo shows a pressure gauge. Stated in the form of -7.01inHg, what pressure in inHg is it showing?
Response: -5inHg
